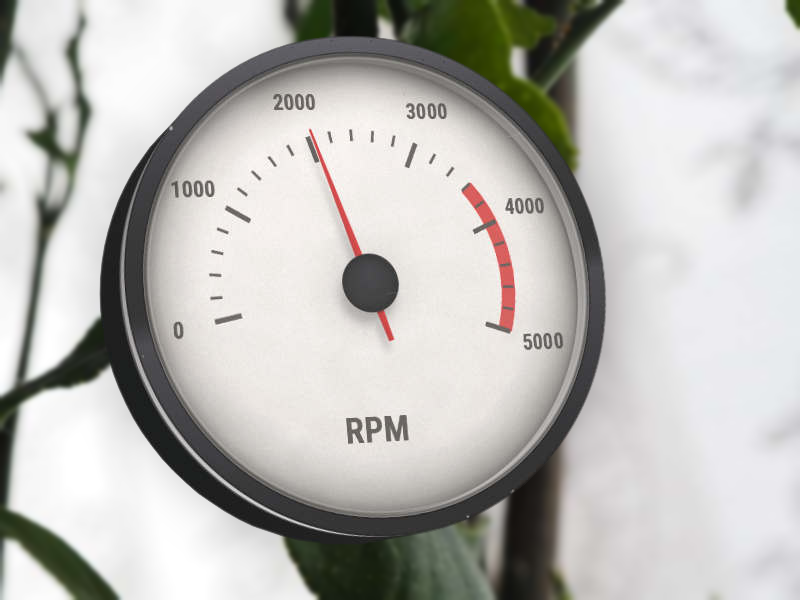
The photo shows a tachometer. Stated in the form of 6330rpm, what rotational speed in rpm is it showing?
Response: 2000rpm
